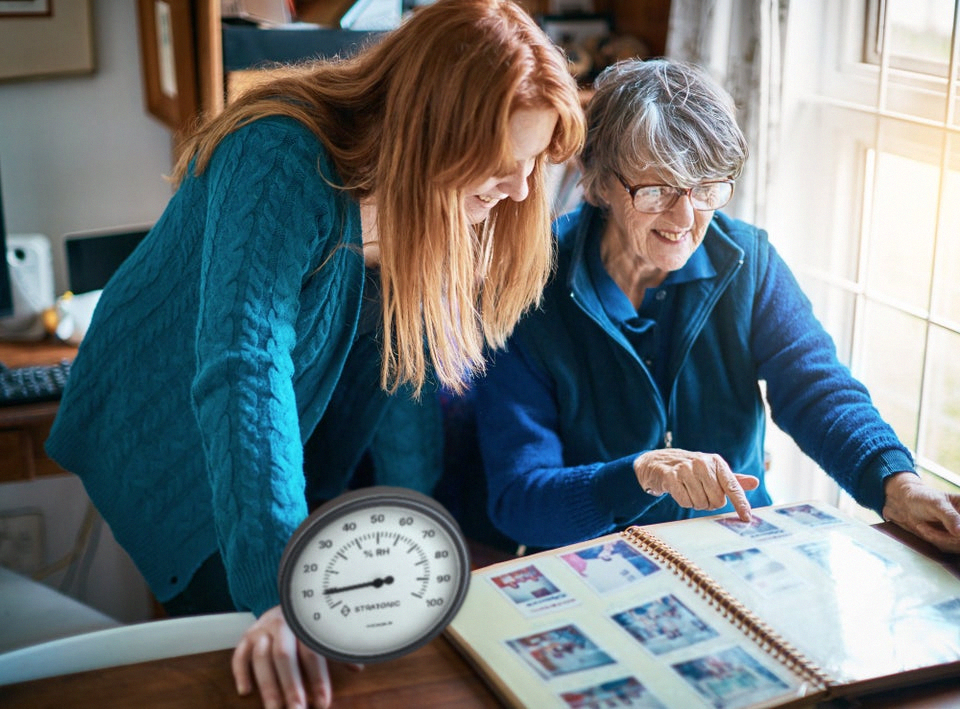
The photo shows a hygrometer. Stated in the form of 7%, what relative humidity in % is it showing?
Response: 10%
